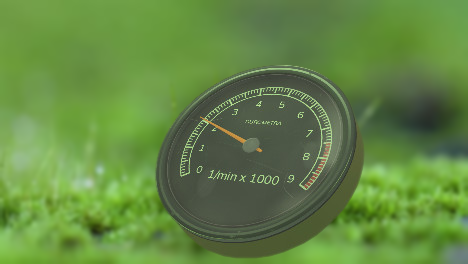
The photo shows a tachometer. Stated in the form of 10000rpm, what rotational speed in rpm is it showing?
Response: 2000rpm
